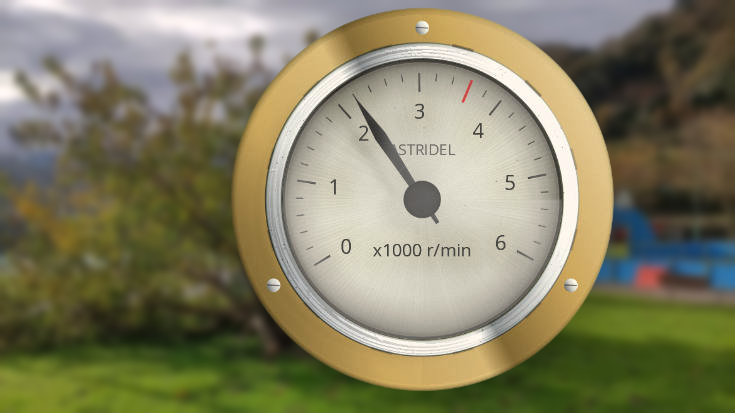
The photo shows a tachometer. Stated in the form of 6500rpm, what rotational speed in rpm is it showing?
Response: 2200rpm
